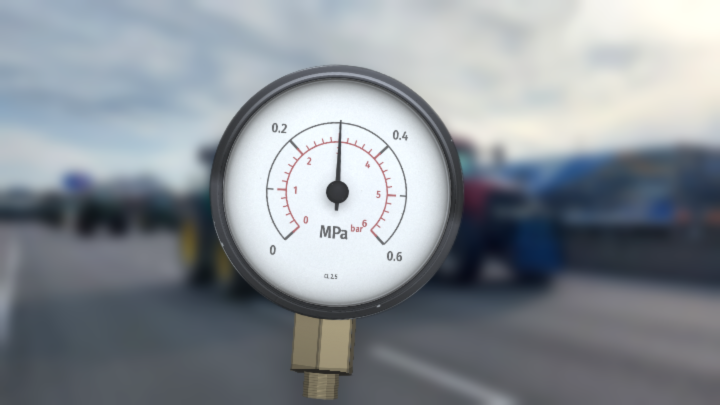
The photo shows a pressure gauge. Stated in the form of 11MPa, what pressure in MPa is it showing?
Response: 0.3MPa
